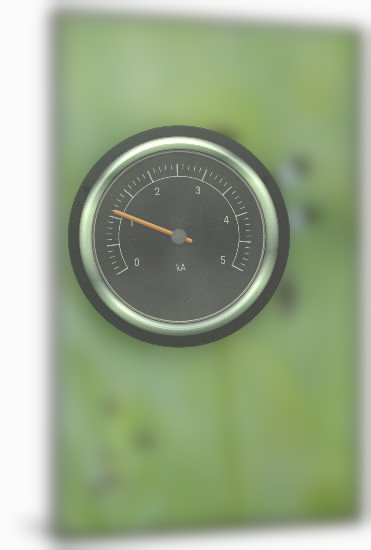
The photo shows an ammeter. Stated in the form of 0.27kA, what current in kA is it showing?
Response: 1.1kA
